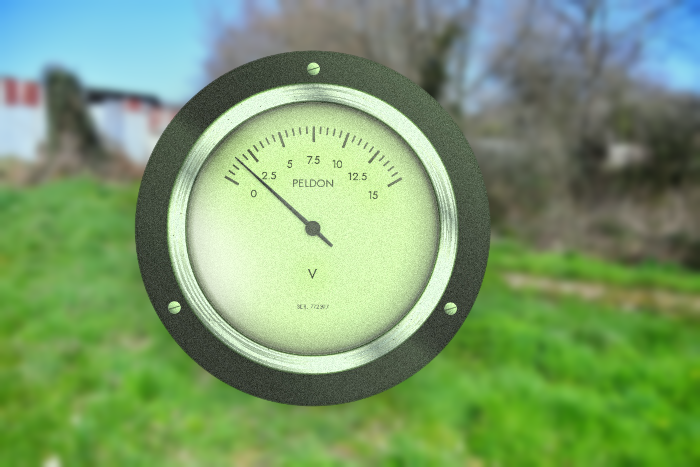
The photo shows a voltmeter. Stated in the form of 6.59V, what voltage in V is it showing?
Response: 1.5V
